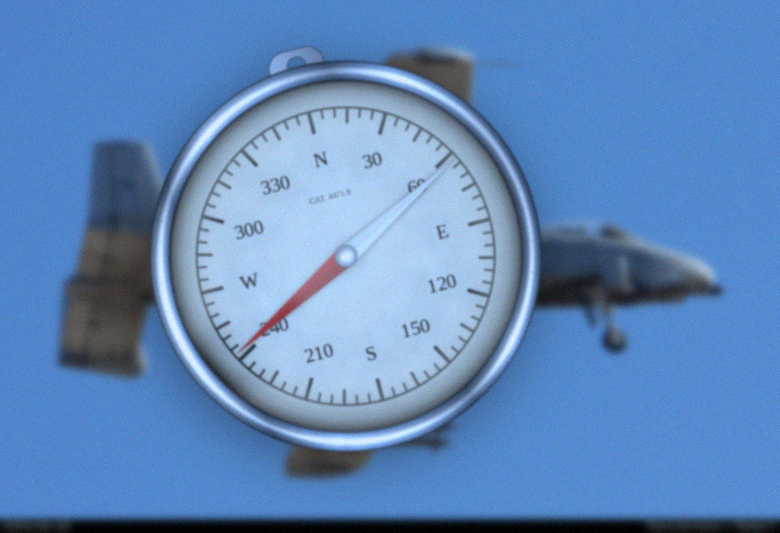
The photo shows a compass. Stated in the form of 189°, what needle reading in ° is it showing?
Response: 242.5°
